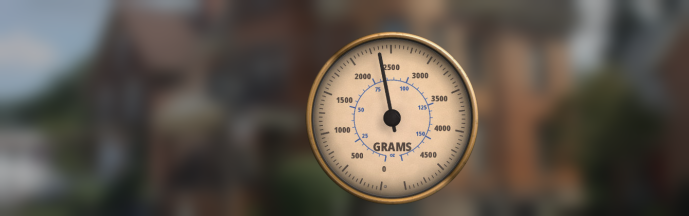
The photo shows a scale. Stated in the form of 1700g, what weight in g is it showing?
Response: 2350g
